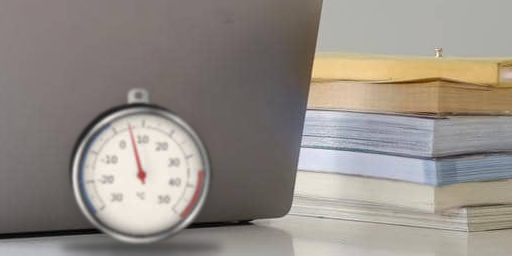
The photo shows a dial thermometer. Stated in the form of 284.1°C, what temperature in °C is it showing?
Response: 5°C
